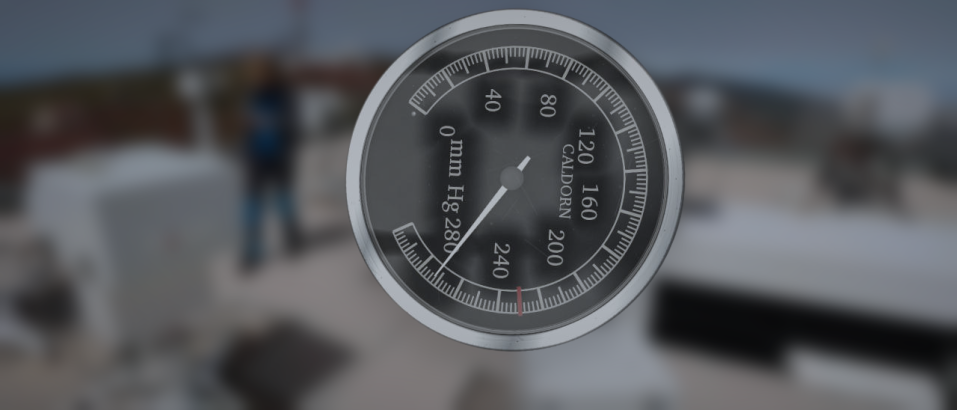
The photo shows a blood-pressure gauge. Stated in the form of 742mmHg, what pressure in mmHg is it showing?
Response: 272mmHg
